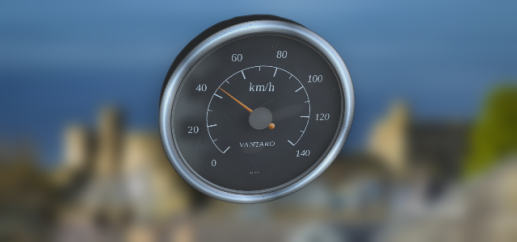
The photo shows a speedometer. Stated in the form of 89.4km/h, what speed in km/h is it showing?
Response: 45km/h
